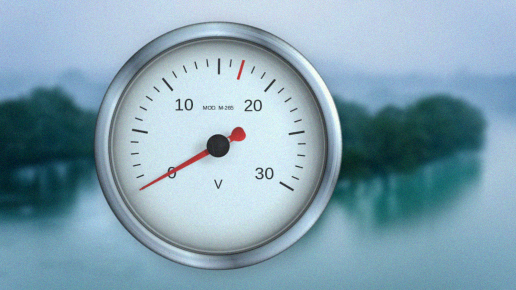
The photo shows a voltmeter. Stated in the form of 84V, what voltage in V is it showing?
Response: 0V
